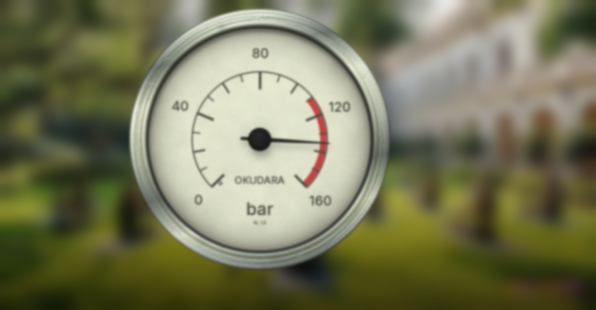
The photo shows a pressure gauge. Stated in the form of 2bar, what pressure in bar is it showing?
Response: 135bar
